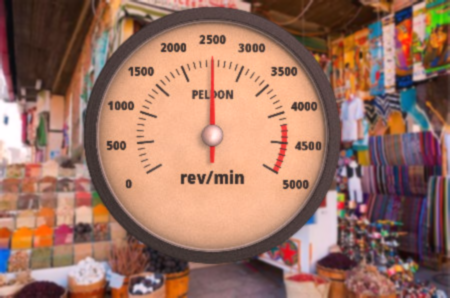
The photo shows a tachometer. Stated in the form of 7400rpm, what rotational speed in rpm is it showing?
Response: 2500rpm
